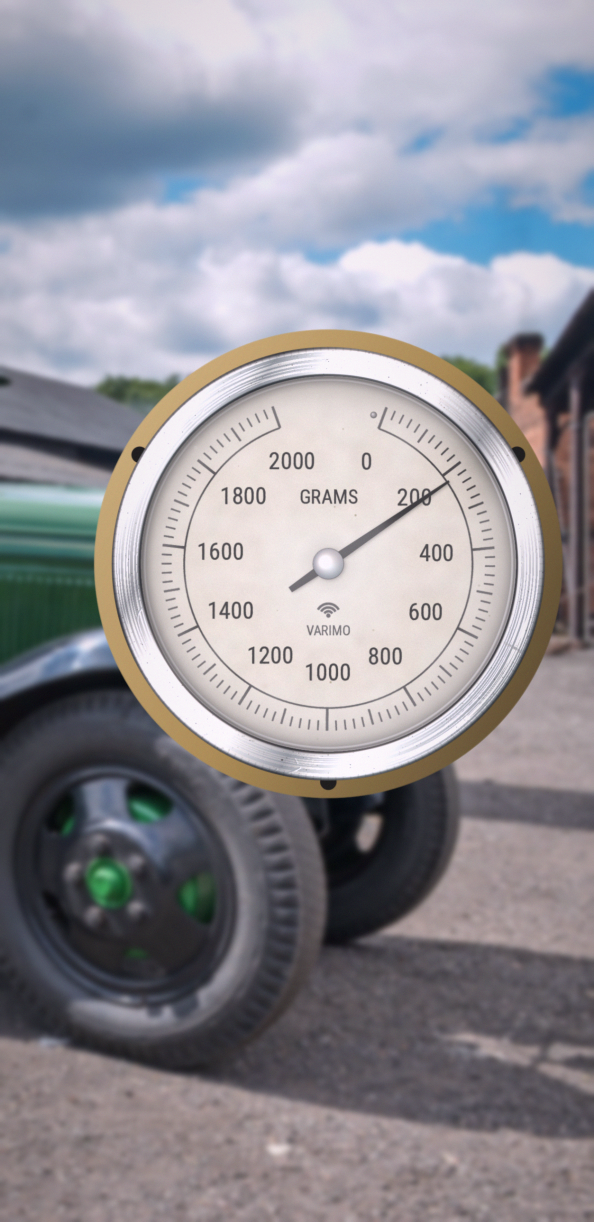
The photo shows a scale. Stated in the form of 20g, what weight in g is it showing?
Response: 220g
